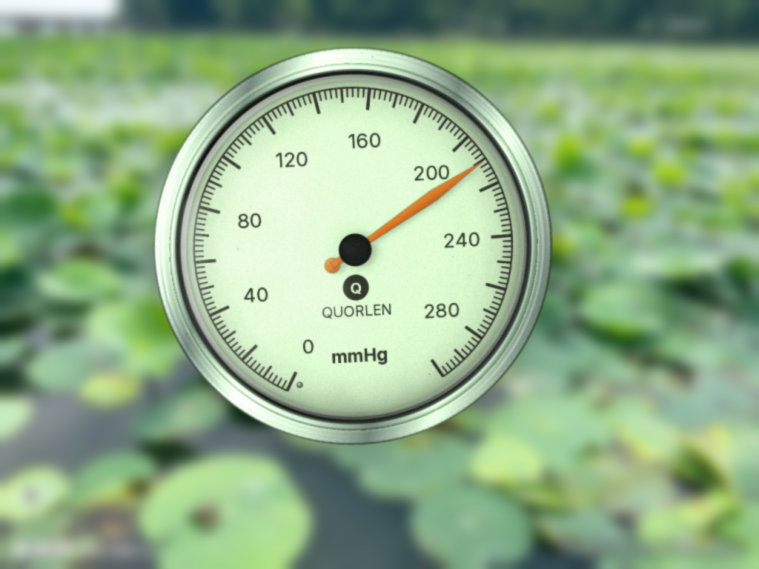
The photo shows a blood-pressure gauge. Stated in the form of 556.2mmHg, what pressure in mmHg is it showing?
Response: 210mmHg
